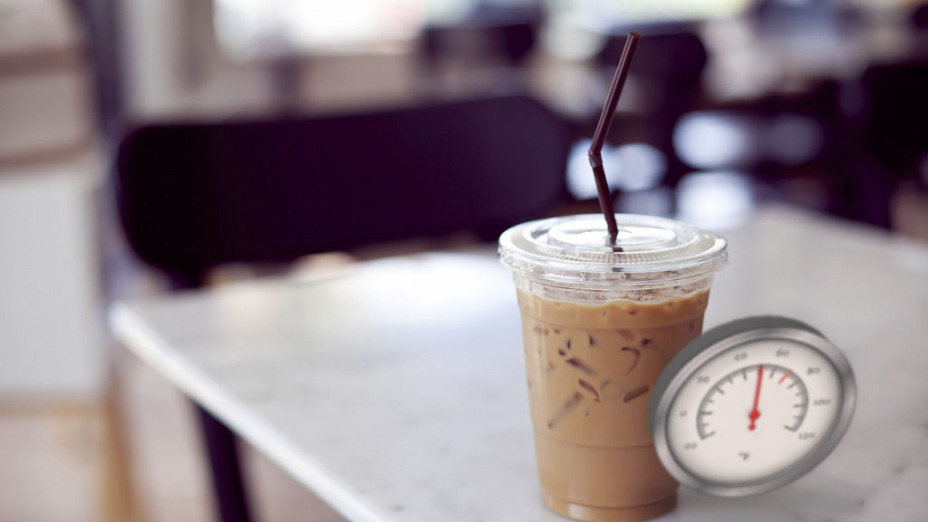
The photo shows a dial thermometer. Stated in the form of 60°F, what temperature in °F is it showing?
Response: 50°F
